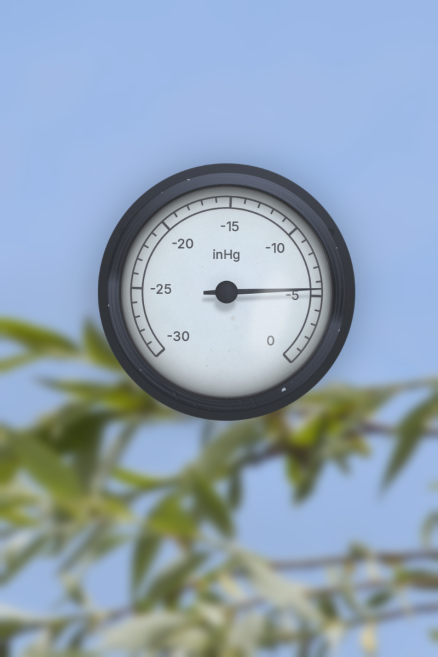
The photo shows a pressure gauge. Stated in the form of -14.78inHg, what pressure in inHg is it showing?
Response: -5.5inHg
